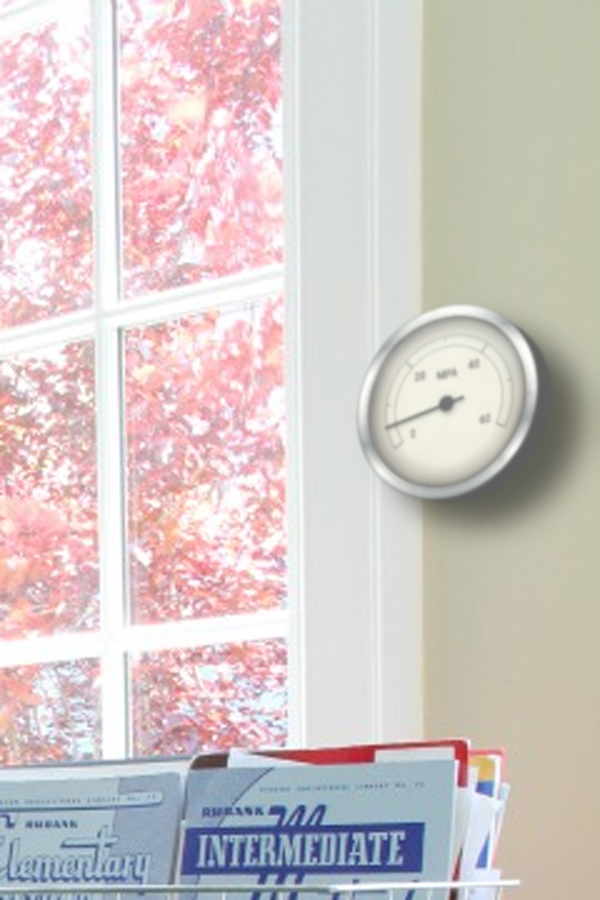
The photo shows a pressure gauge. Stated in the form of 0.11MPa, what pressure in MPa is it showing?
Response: 5MPa
